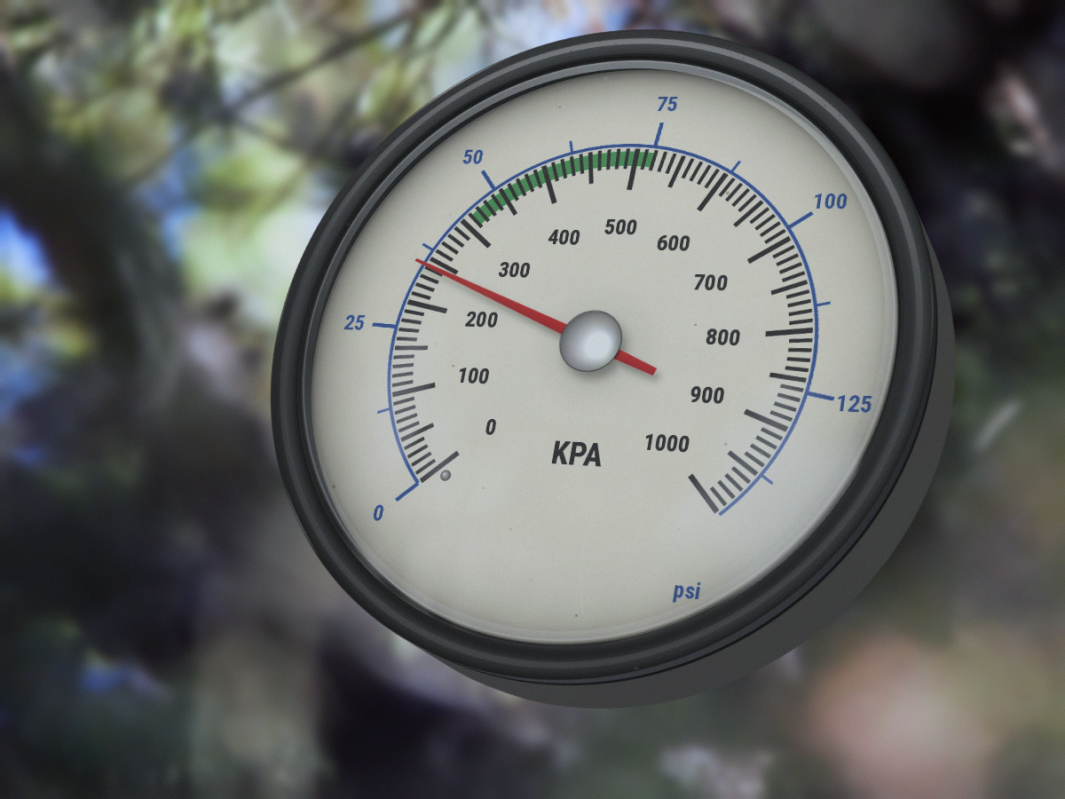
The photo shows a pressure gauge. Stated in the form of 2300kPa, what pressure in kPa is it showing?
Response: 240kPa
